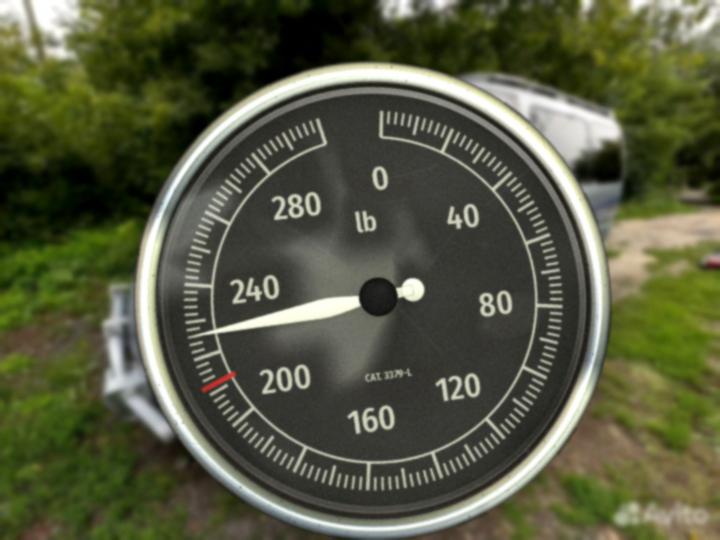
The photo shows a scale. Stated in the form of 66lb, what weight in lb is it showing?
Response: 226lb
